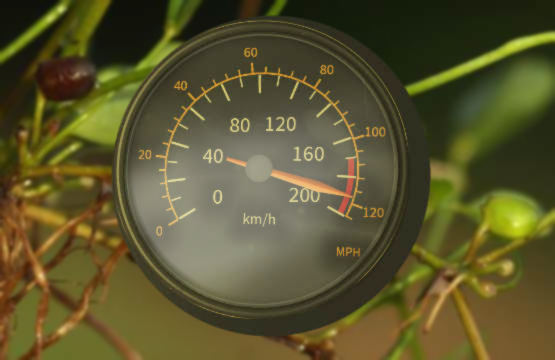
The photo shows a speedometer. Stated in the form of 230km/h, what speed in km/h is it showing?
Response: 190km/h
